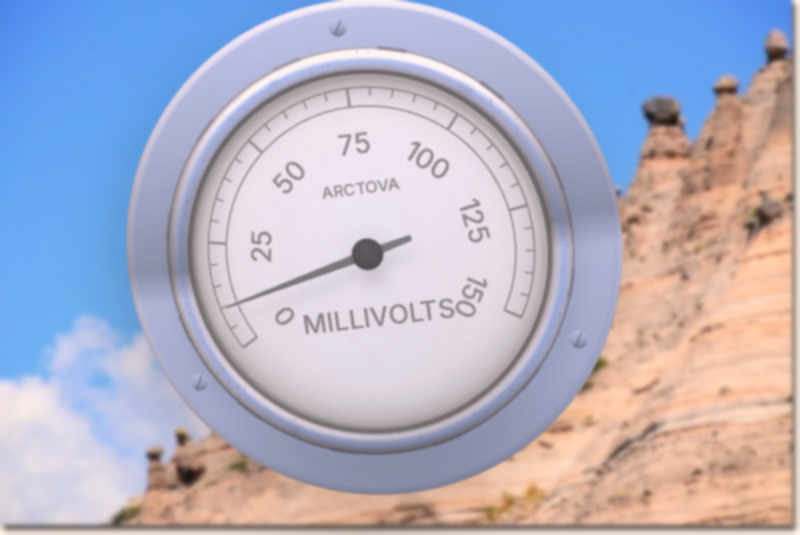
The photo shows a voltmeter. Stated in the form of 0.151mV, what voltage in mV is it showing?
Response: 10mV
